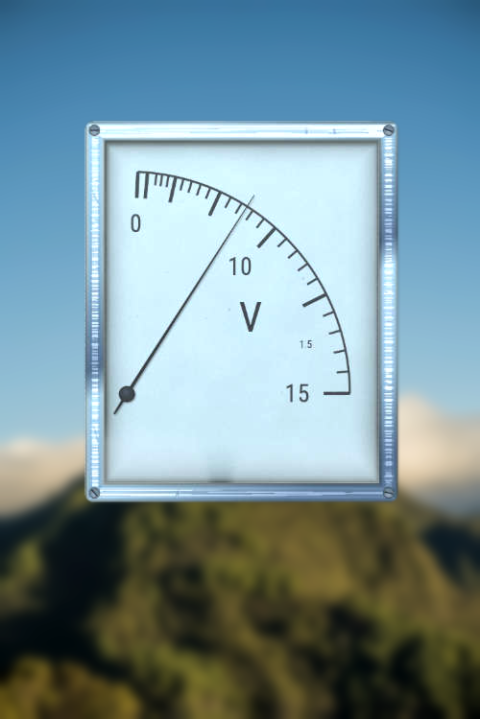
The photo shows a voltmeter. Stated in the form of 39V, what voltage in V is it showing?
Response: 8.75V
